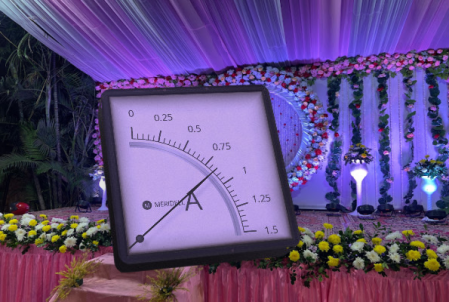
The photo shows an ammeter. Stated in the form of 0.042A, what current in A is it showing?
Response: 0.85A
